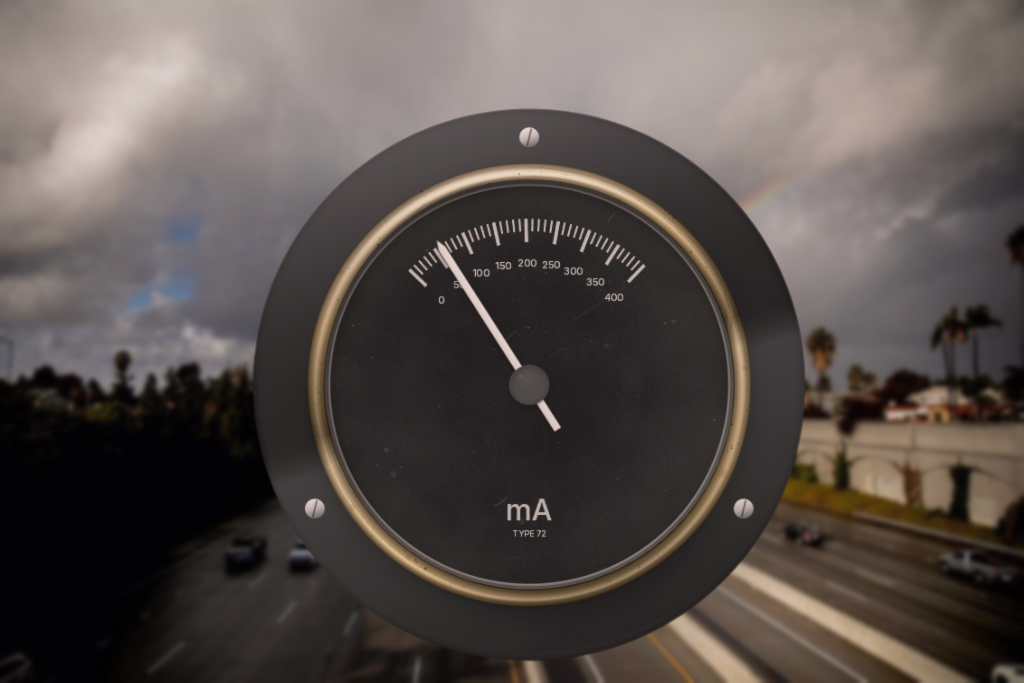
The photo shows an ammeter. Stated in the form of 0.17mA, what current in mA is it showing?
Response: 60mA
